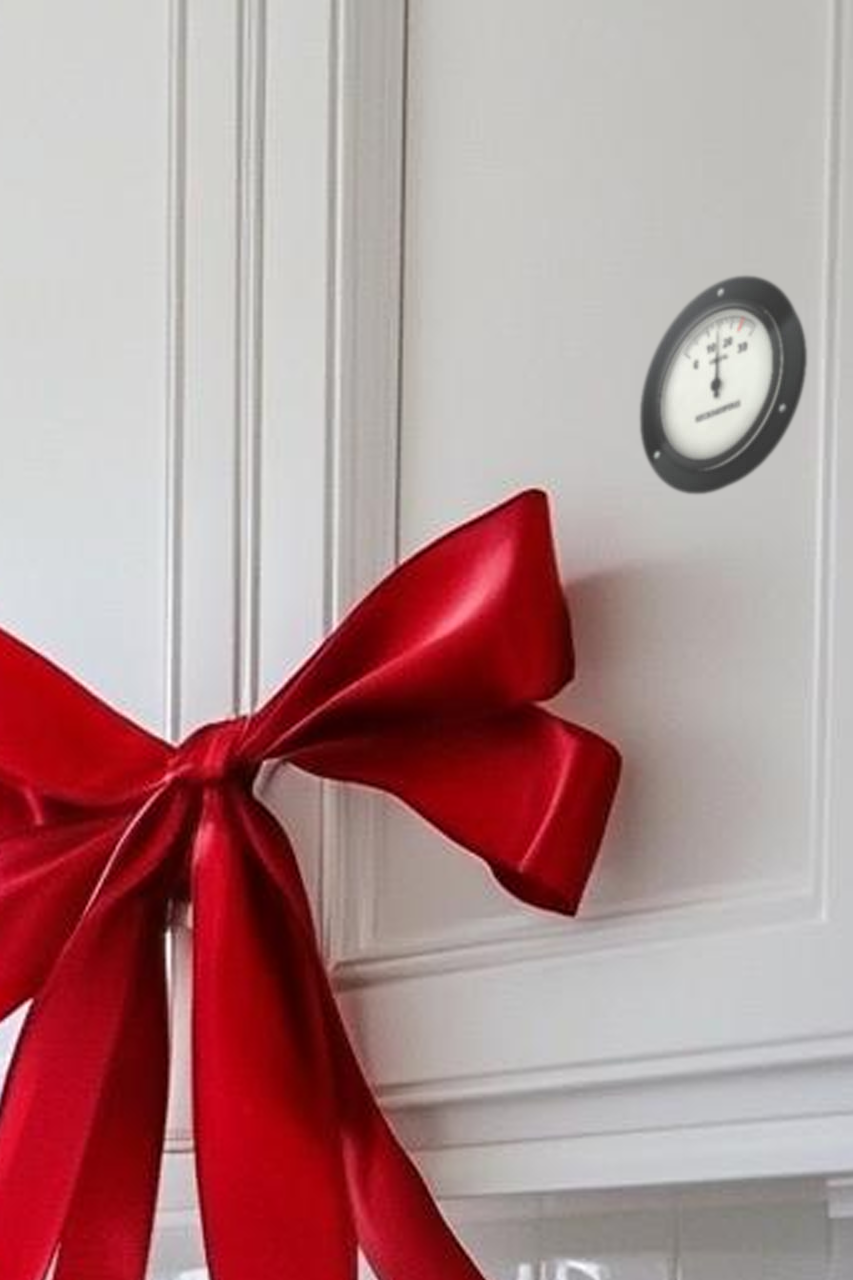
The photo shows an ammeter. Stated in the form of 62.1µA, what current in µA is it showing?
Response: 15µA
